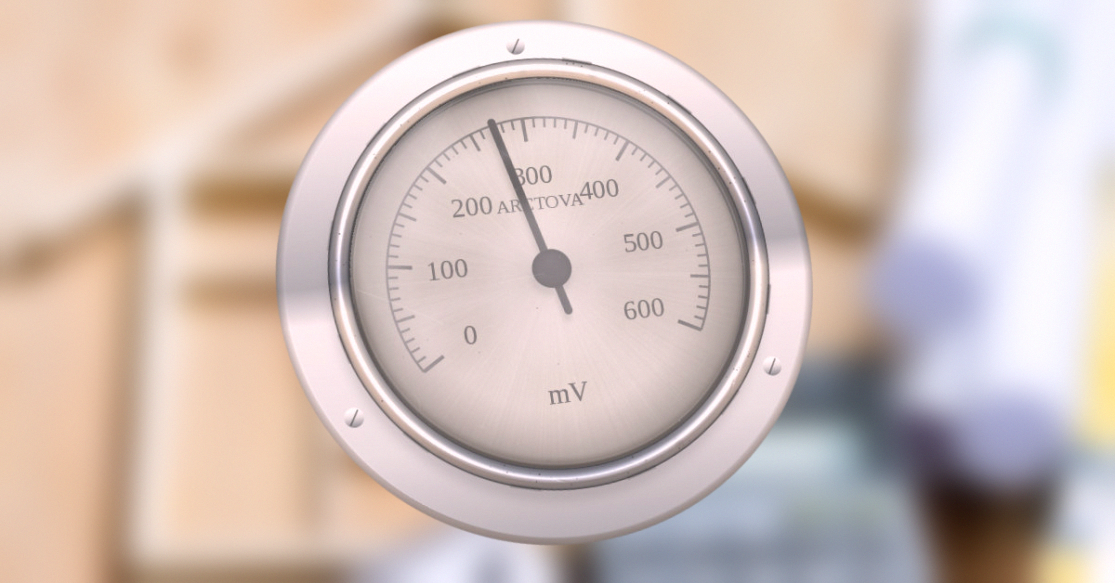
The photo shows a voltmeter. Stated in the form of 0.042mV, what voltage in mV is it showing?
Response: 270mV
